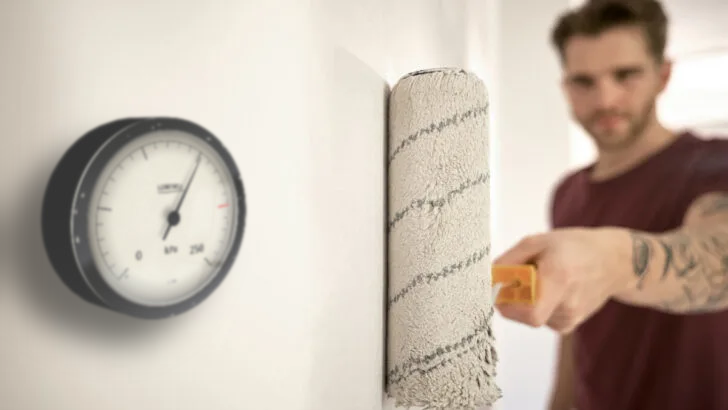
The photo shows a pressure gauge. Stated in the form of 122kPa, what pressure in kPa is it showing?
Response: 150kPa
